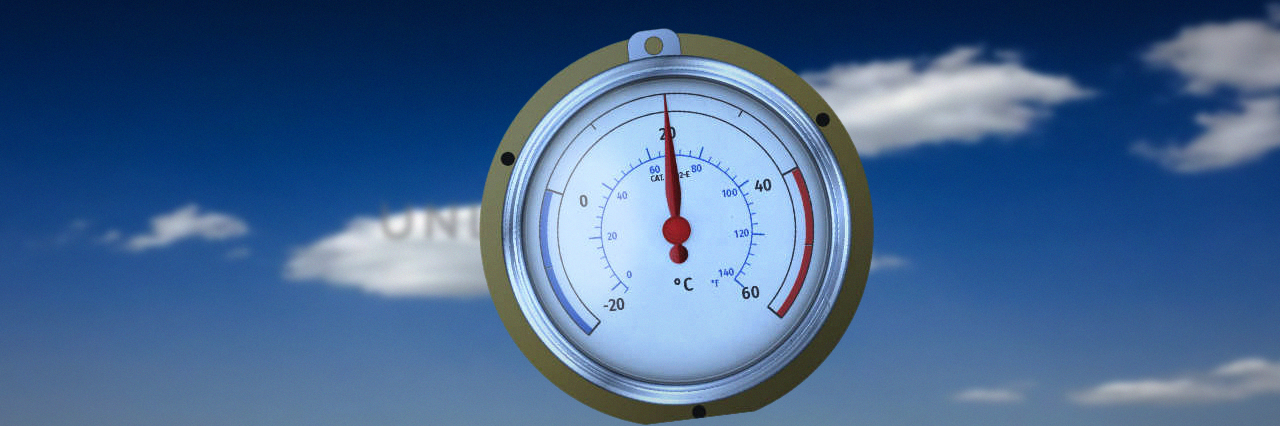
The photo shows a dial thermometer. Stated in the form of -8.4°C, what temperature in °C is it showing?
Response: 20°C
